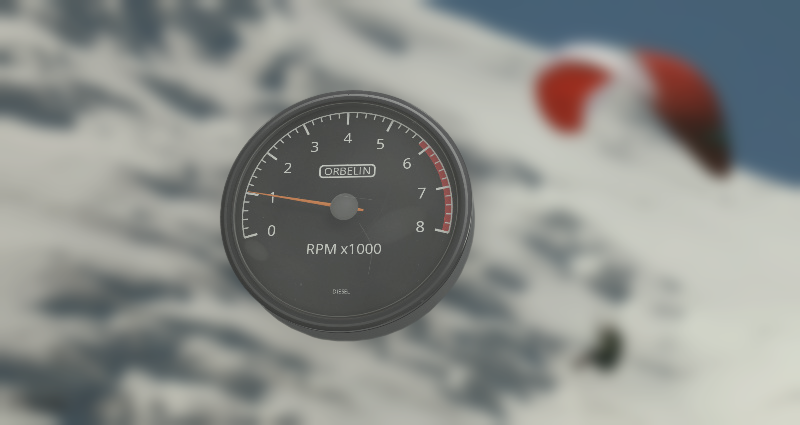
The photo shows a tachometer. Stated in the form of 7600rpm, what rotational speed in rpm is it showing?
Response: 1000rpm
